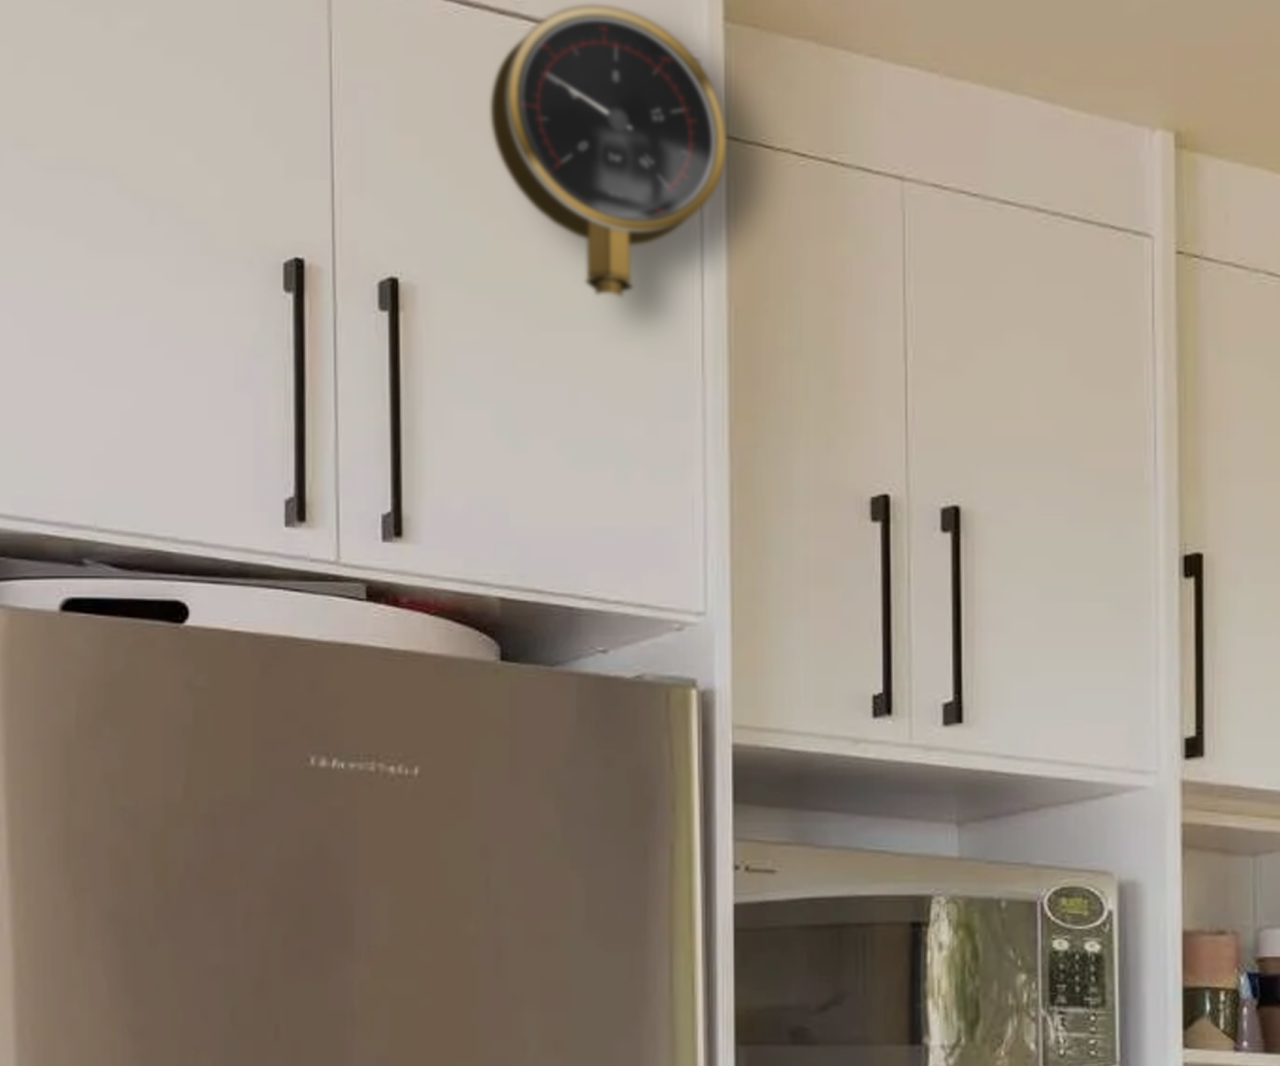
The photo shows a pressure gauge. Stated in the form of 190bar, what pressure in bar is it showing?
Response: 4bar
